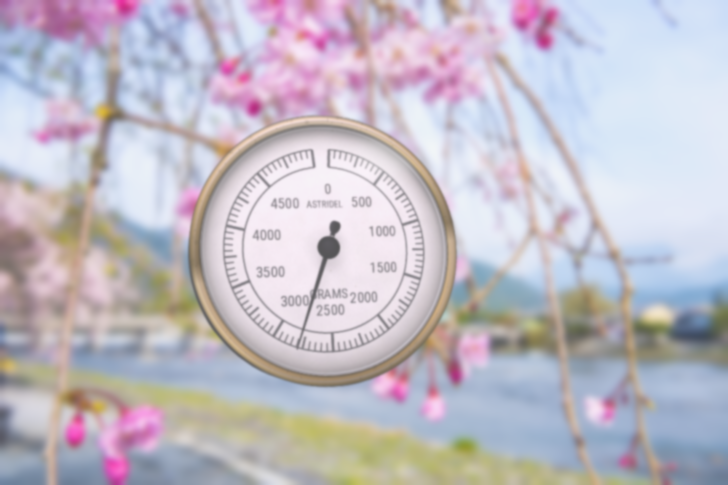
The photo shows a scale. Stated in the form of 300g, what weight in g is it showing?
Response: 2800g
